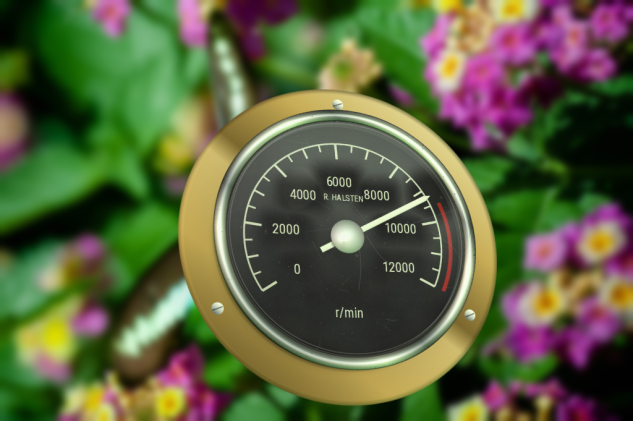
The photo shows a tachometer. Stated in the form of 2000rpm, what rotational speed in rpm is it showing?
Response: 9250rpm
